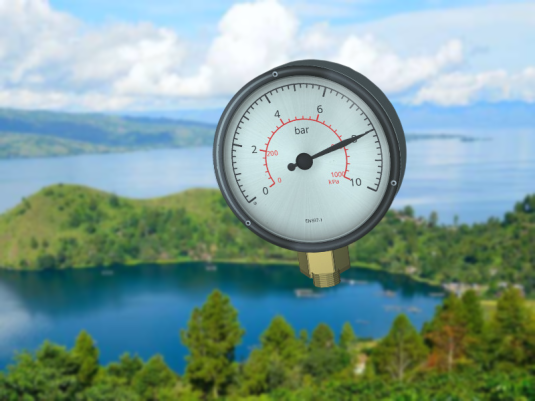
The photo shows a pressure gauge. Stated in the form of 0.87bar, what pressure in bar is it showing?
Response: 8bar
